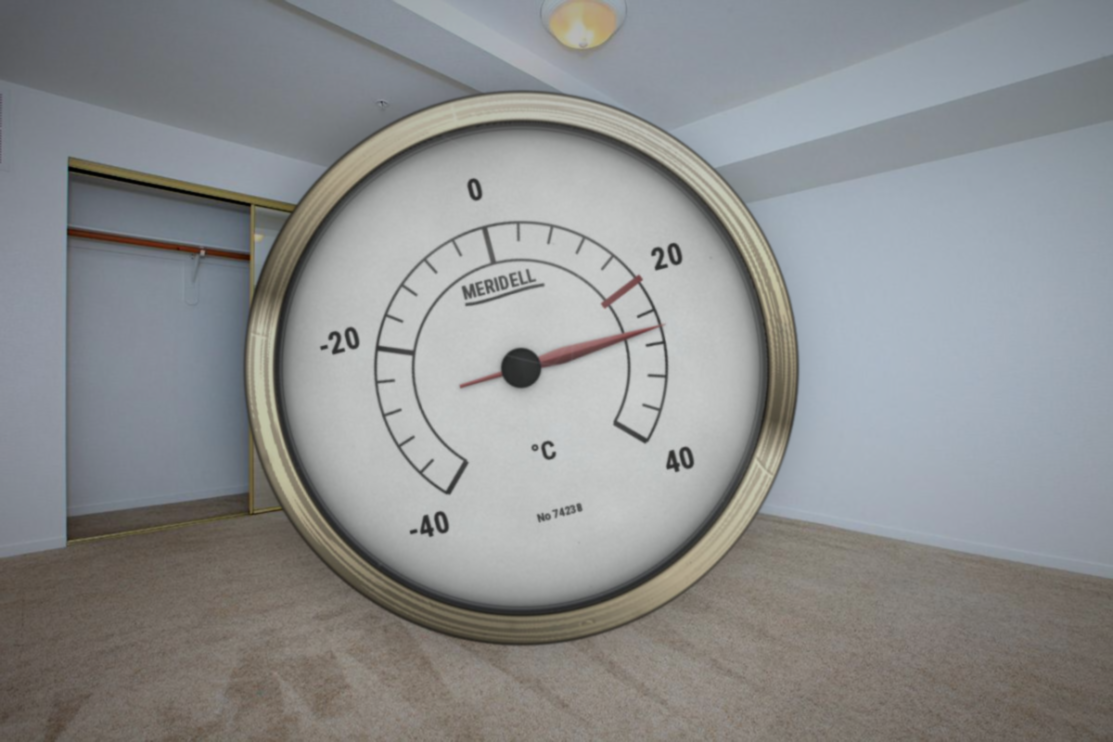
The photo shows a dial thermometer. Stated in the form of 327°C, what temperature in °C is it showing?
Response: 26°C
